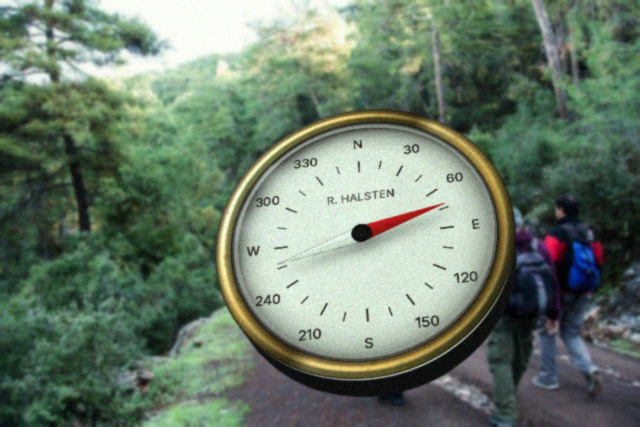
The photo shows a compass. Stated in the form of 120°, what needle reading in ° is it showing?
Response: 75°
